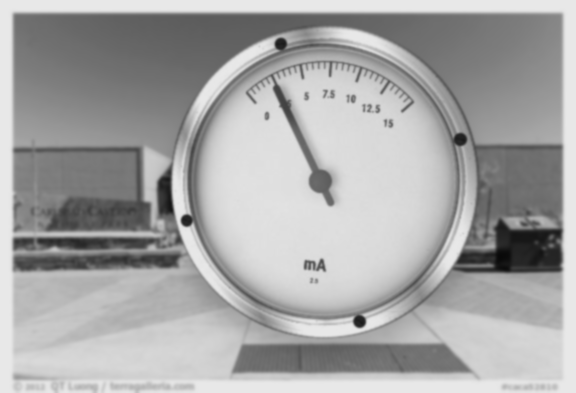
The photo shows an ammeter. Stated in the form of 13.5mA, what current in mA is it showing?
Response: 2.5mA
